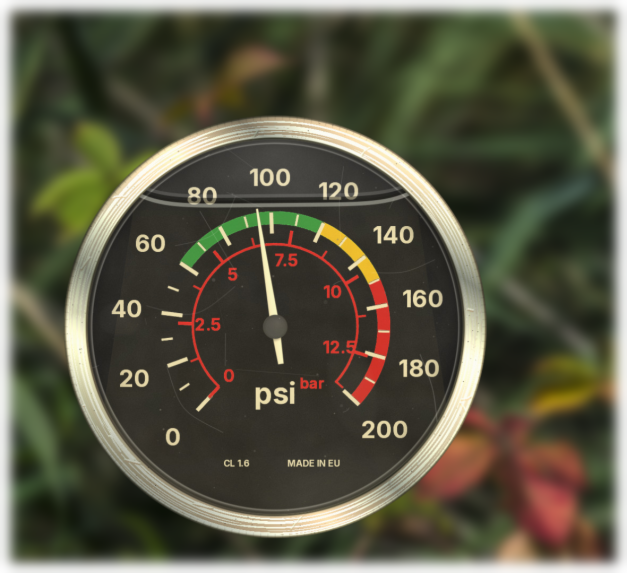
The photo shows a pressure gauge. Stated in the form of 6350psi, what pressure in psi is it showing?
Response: 95psi
